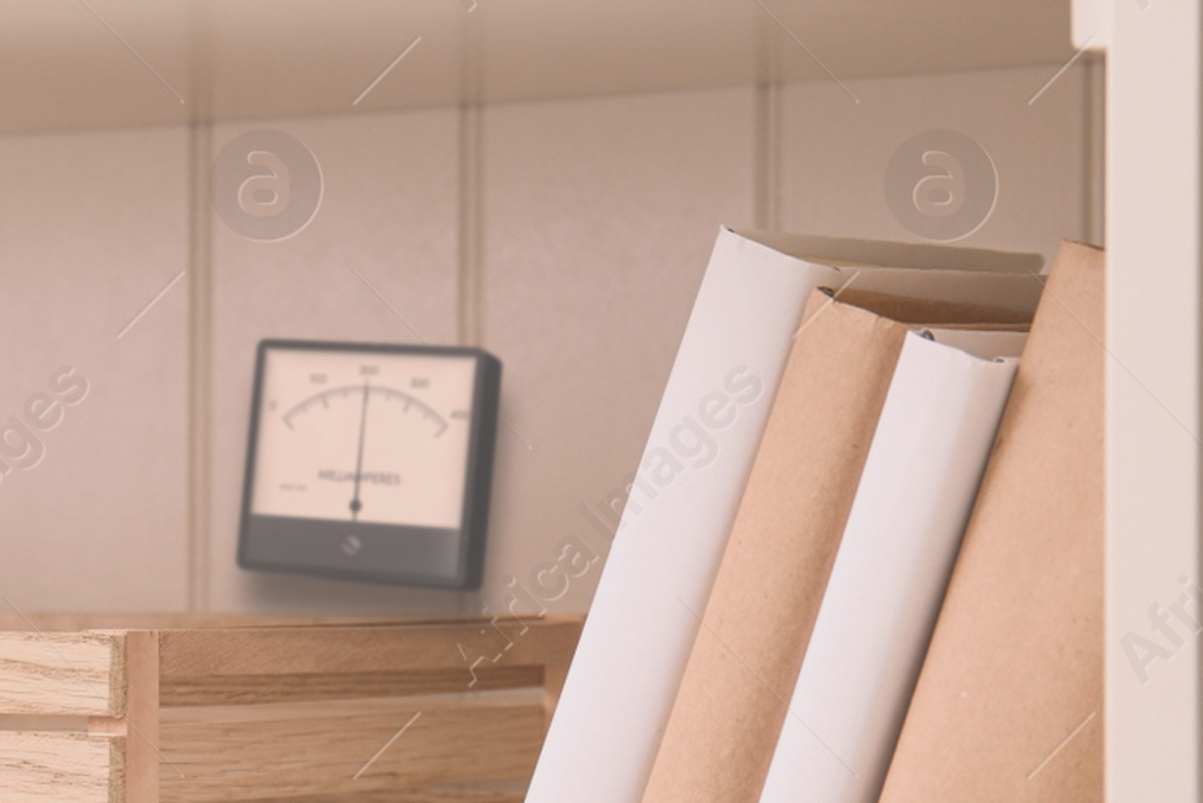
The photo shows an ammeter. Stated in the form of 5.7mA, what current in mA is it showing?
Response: 200mA
